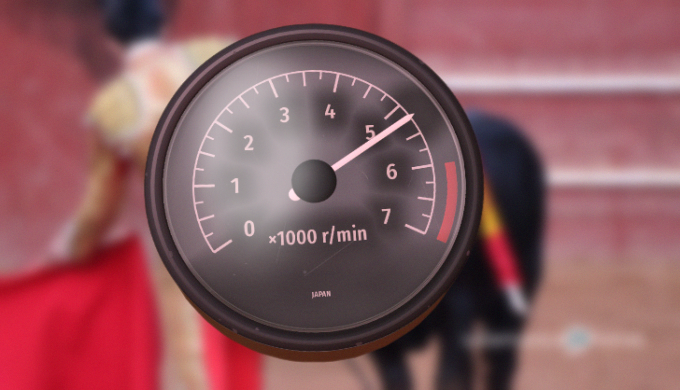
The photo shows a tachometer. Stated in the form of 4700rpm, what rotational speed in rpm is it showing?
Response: 5250rpm
